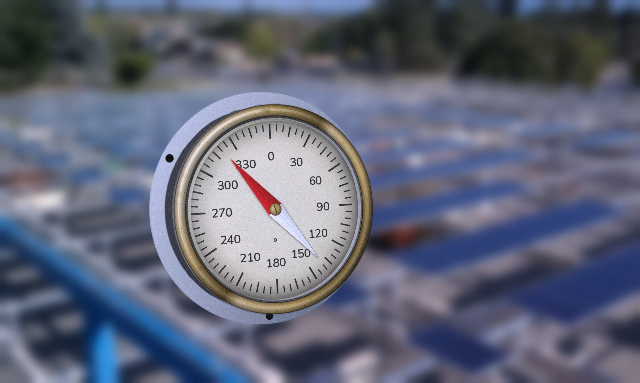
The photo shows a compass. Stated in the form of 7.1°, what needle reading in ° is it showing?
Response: 320°
